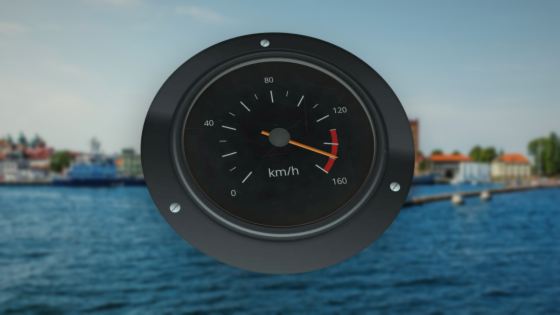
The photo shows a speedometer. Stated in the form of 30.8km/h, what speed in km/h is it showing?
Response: 150km/h
